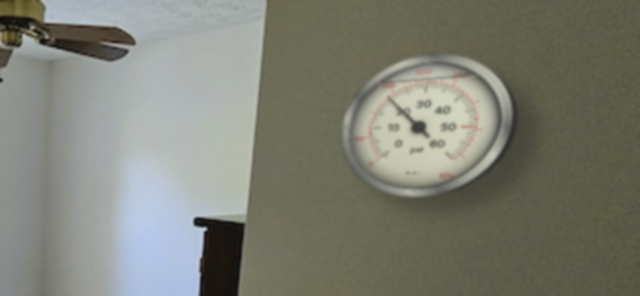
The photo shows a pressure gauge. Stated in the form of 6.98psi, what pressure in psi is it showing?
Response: 20psi
